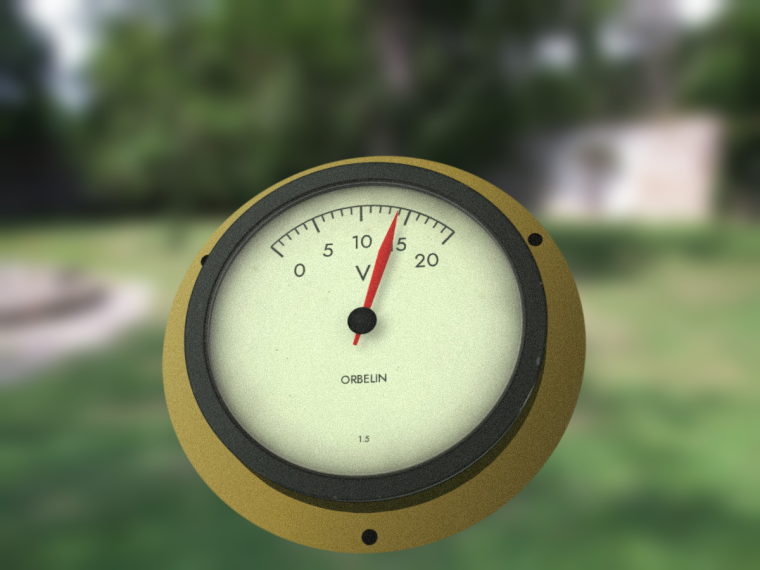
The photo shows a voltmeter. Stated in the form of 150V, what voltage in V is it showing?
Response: 14V
